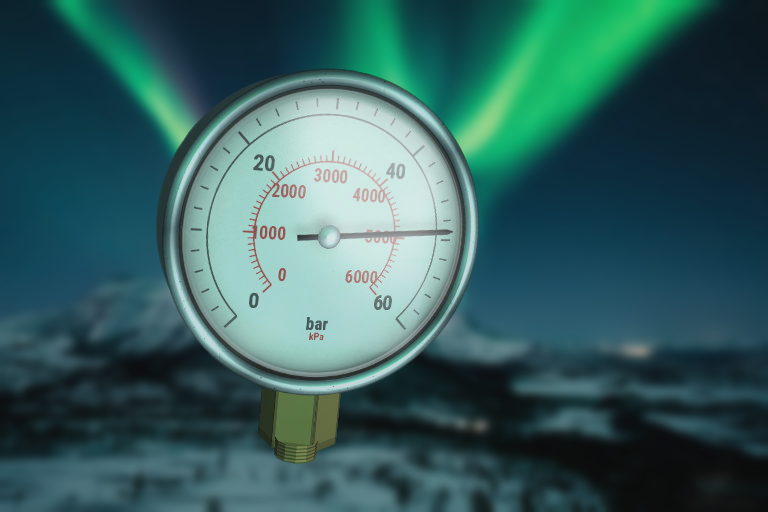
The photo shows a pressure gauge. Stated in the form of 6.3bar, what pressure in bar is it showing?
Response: 49bar
